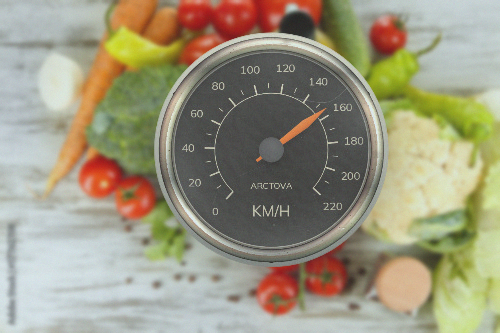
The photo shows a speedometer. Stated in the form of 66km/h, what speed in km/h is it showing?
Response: 155km/h
